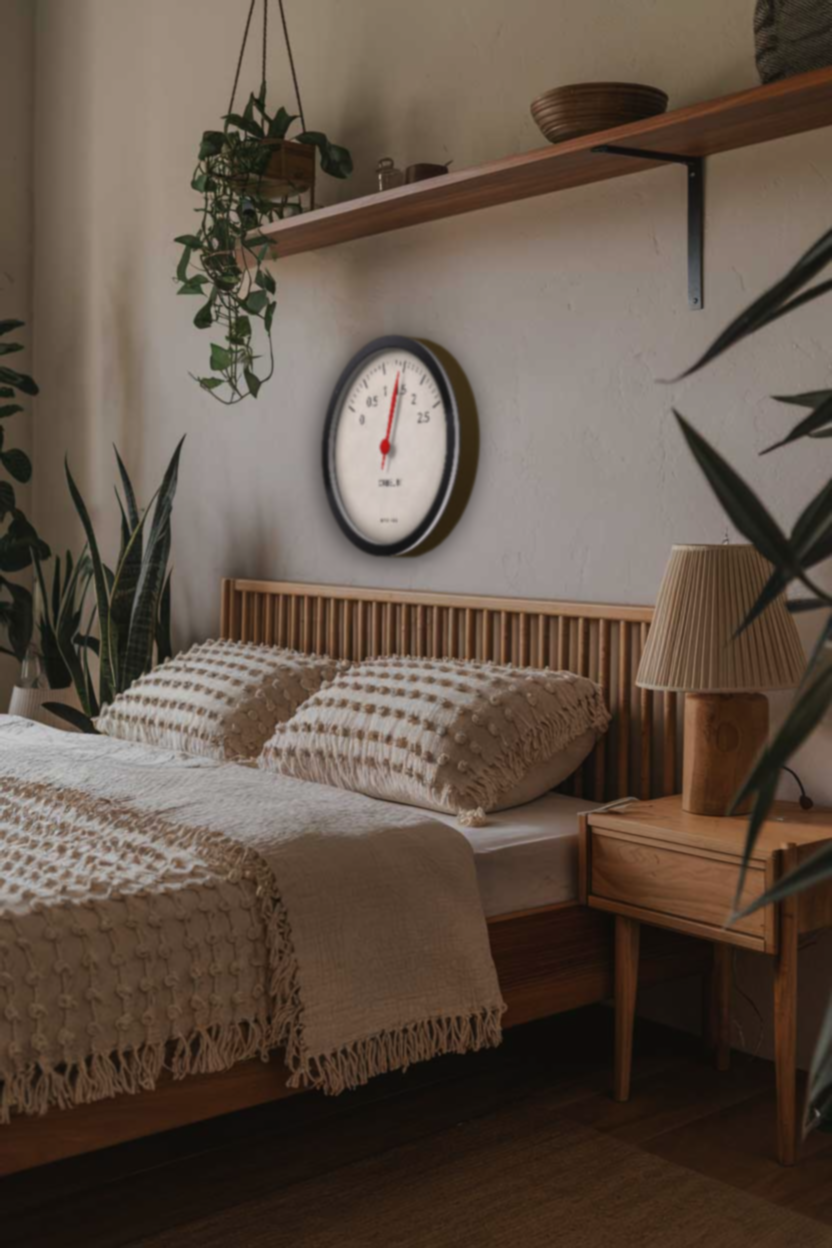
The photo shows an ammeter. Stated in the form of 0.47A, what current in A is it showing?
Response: 1.5A
